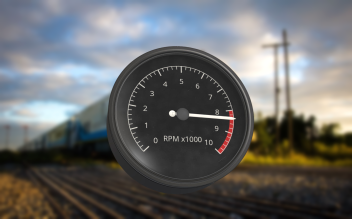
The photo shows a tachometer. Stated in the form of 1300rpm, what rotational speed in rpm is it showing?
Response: 8400rpm
